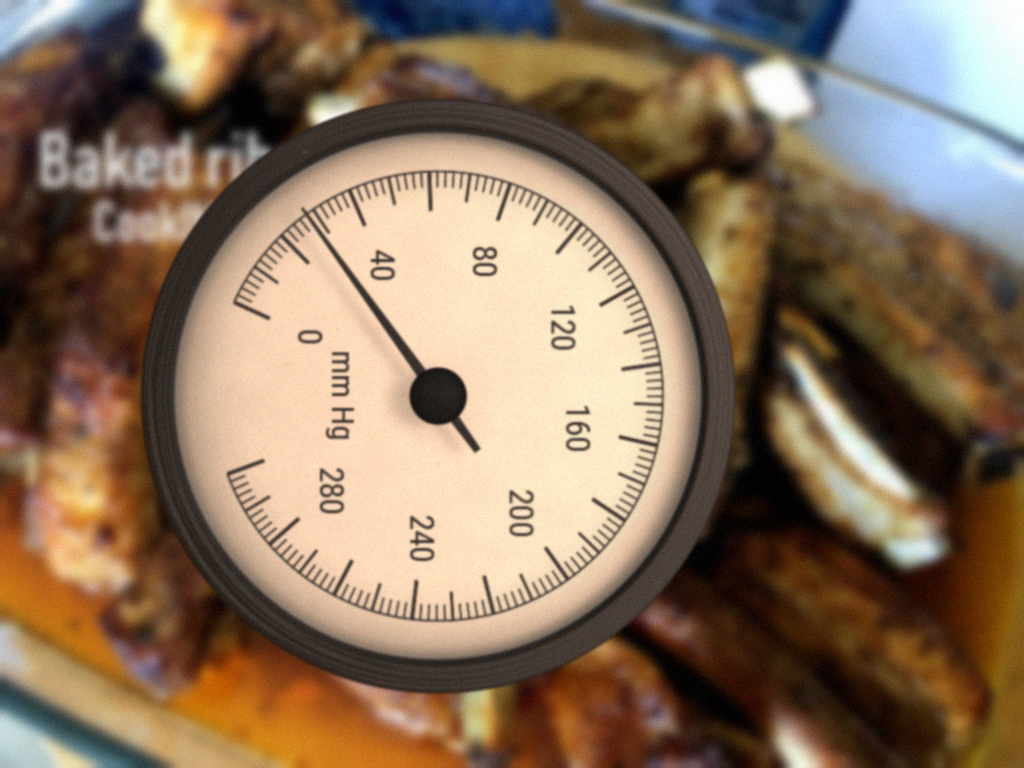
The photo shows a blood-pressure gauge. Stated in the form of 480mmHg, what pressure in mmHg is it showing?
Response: 28mmHg
